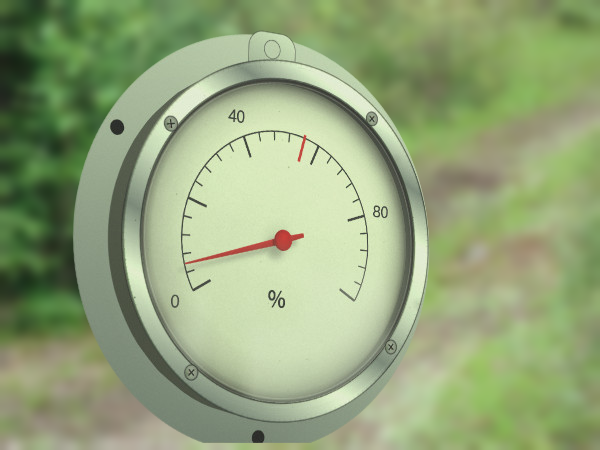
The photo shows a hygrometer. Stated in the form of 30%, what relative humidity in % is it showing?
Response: 6%
